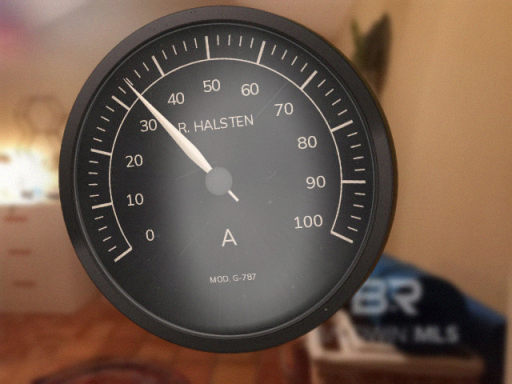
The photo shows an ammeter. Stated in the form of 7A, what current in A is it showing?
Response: 34A
